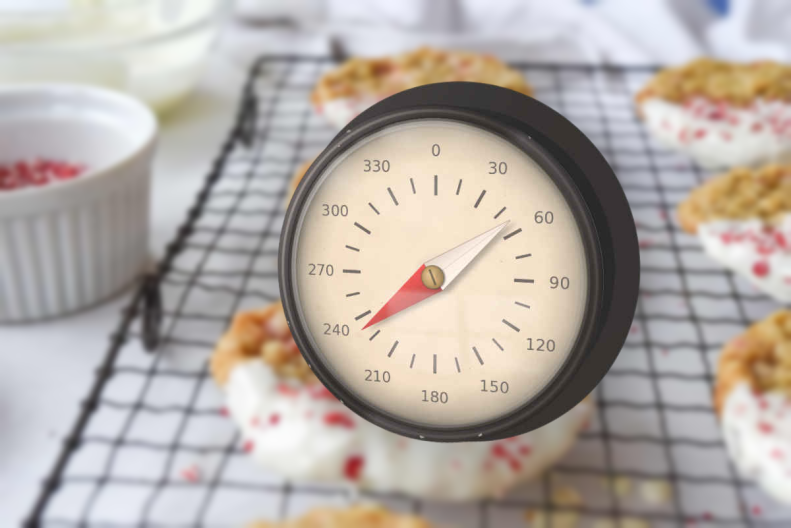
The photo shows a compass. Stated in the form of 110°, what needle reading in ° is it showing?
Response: 232.5°
